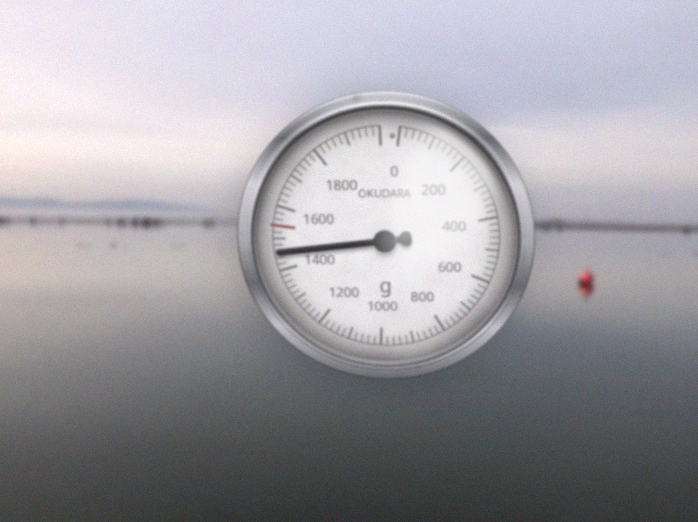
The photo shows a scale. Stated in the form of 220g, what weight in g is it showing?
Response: 1460g
